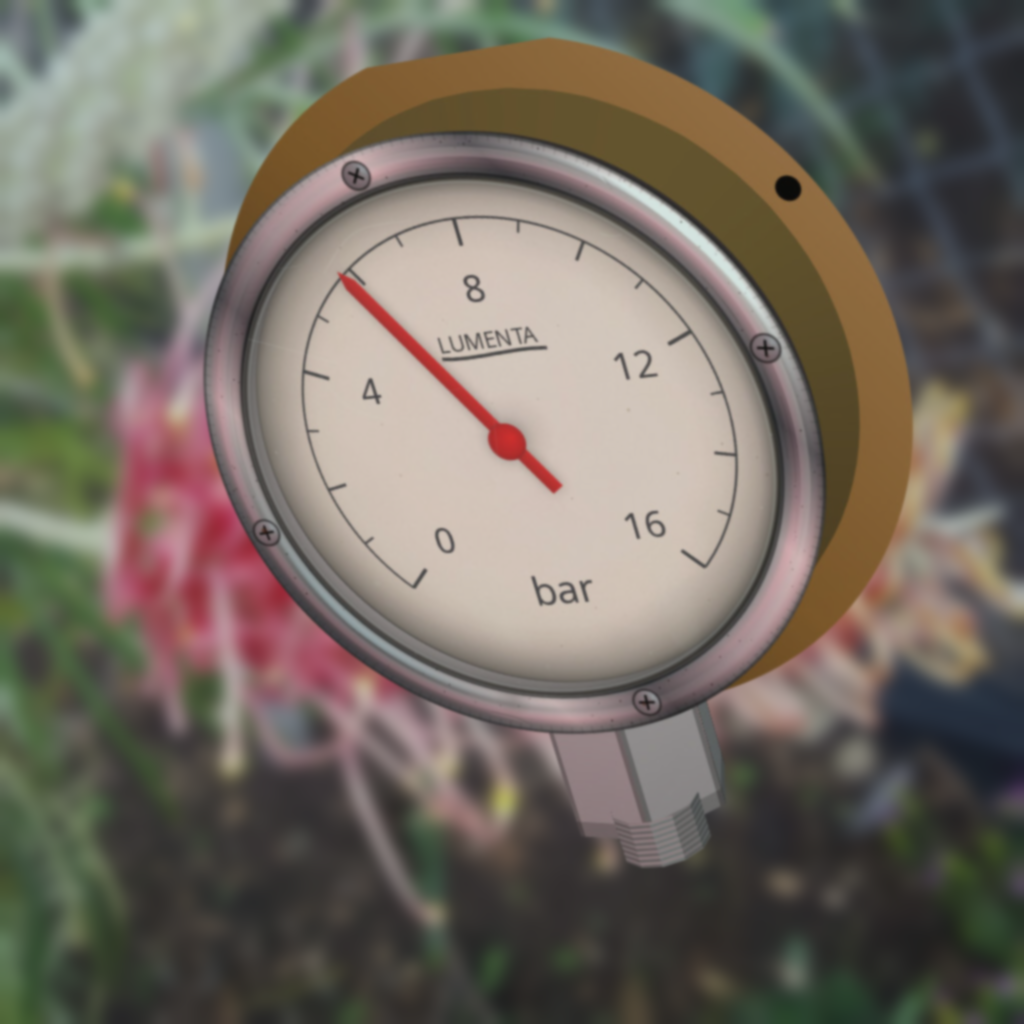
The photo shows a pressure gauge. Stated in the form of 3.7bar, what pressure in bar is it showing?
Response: 6bar
